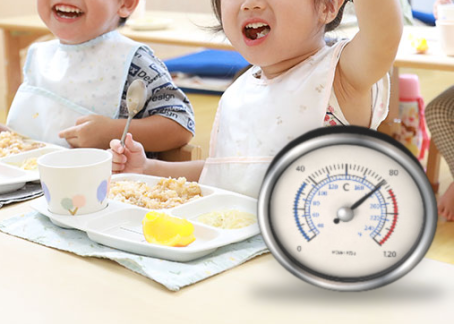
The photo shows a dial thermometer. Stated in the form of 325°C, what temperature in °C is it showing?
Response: 80°C
